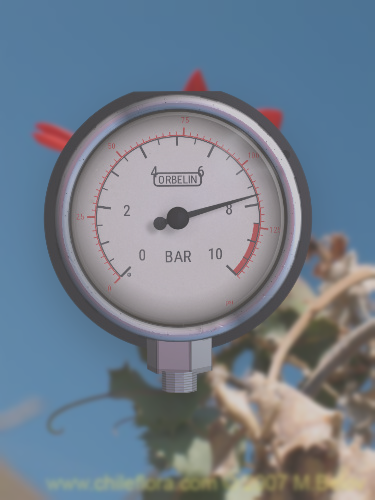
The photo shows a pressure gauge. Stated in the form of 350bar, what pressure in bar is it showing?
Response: 7.75bar
